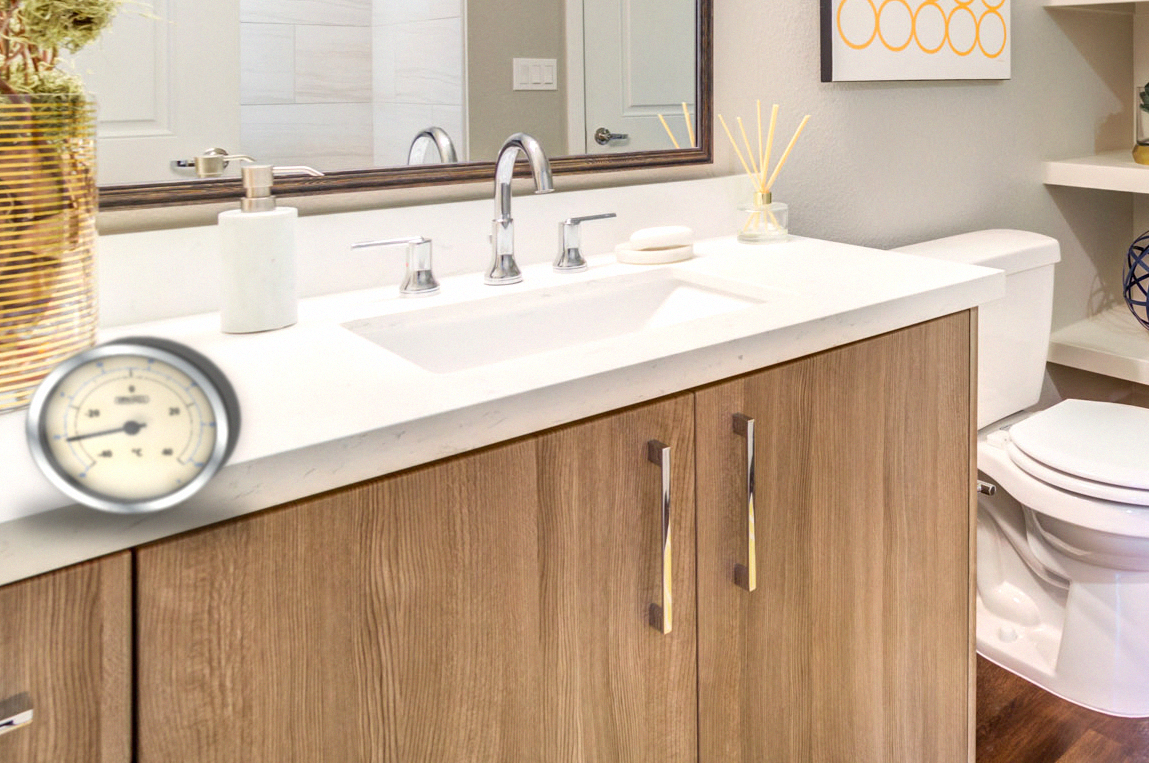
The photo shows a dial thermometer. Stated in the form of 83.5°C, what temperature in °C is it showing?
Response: -30°C
